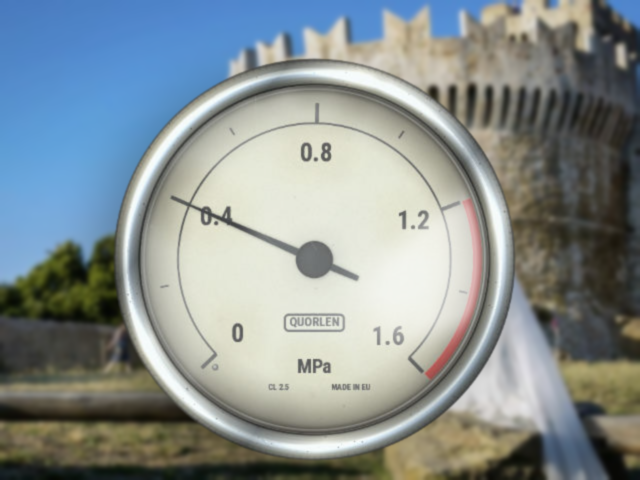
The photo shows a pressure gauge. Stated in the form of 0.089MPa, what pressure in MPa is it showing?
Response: 0.4MPa
